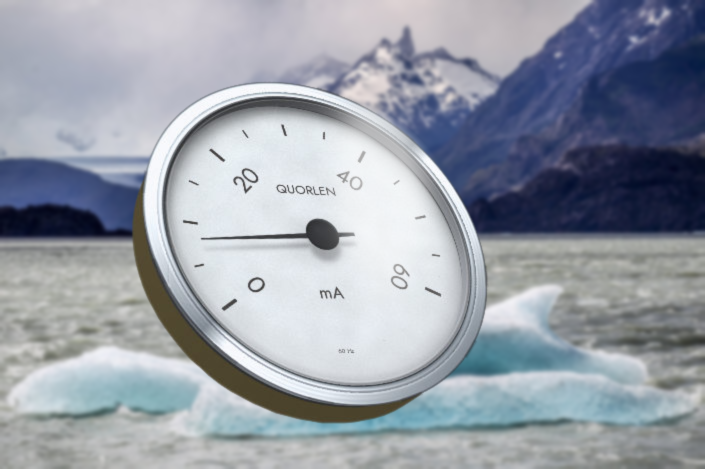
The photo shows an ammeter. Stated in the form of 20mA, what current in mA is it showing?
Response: 7.5mA
